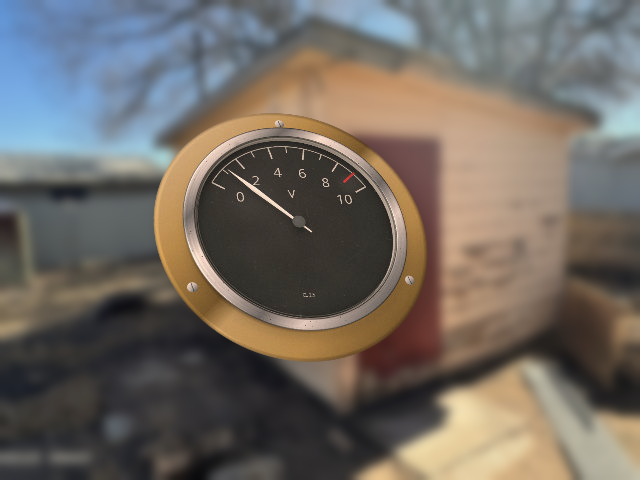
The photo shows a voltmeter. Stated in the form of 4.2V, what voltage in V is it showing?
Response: 1V
